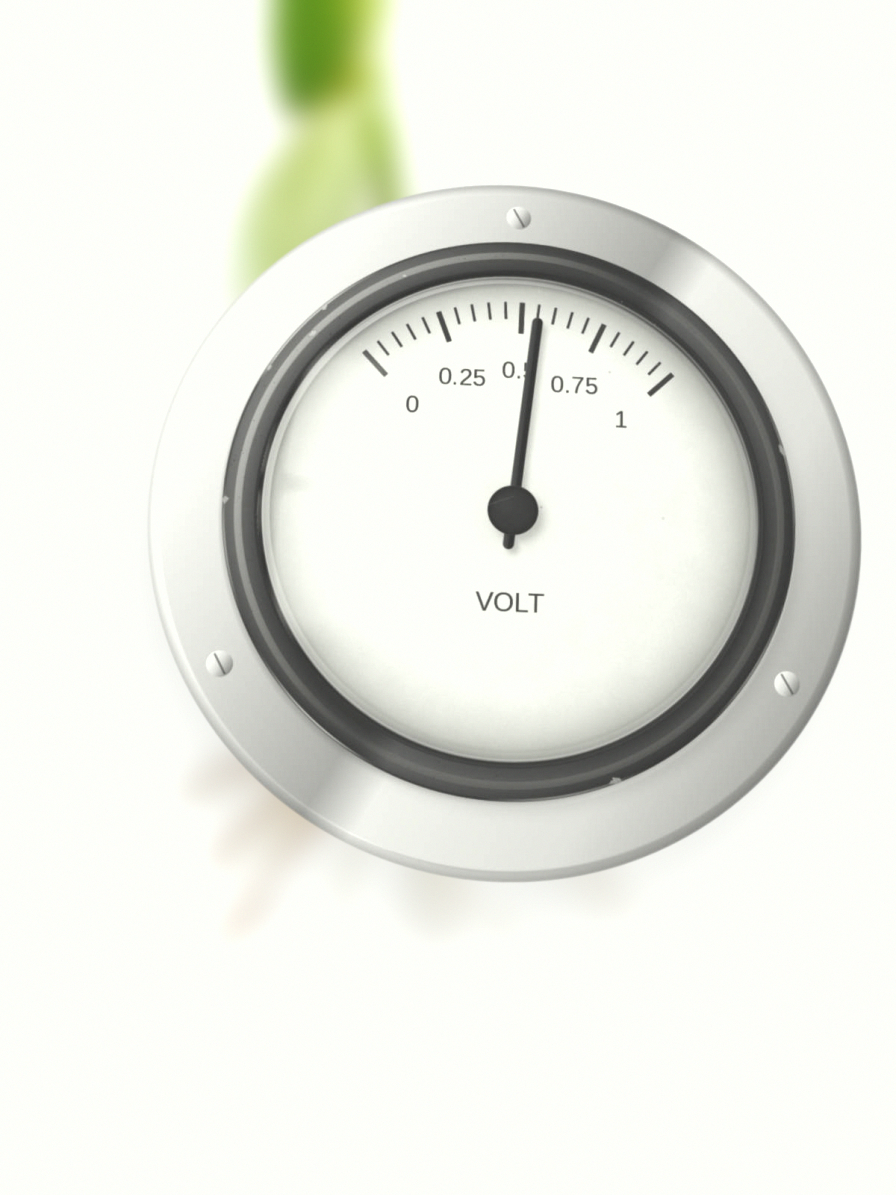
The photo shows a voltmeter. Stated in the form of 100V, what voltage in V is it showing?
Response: 0.55V
